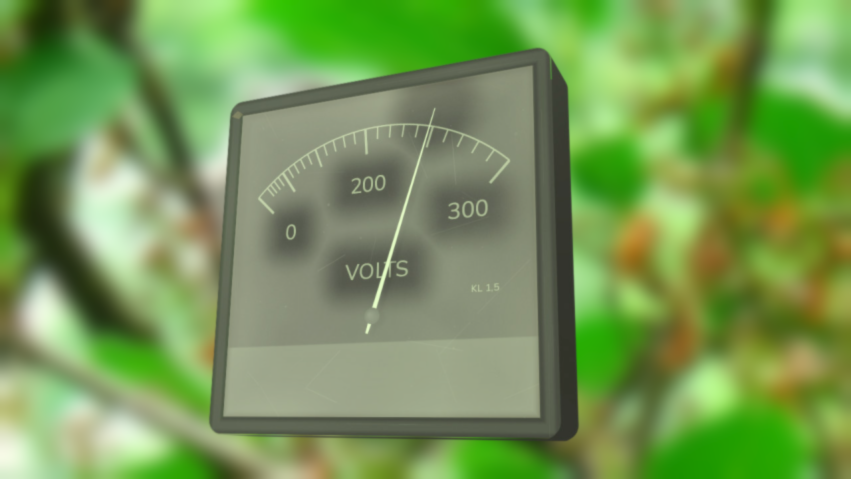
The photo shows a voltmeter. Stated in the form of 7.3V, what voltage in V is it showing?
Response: 250V
